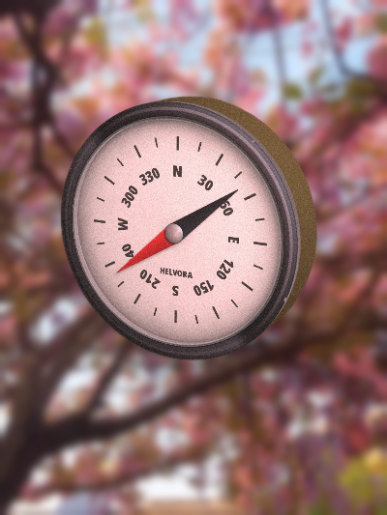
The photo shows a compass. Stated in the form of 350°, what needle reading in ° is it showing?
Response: 232.5°
